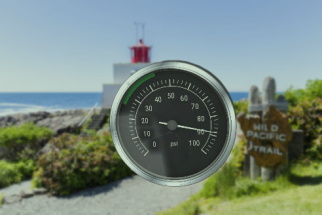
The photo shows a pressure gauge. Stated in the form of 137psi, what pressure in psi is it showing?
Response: 88psi
